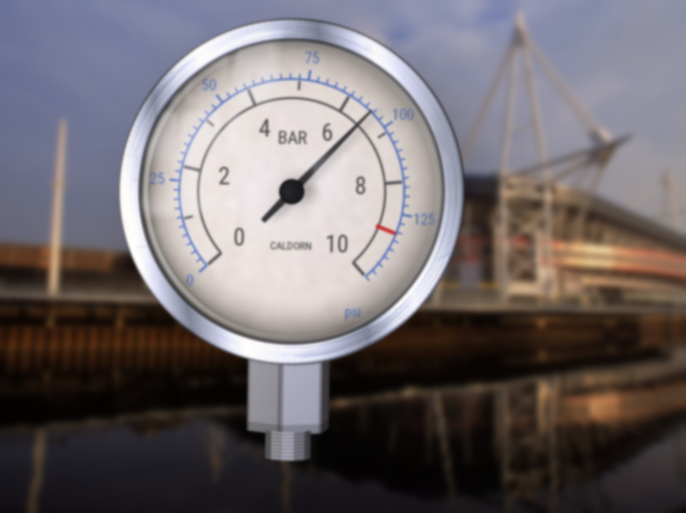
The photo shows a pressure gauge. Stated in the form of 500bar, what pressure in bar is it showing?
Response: 6.5bar
